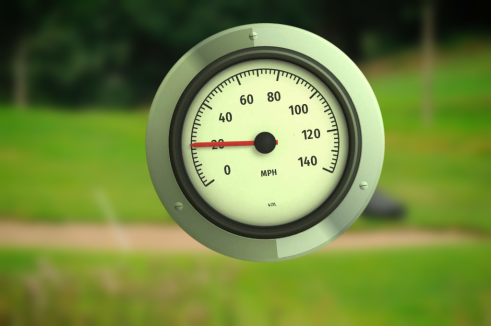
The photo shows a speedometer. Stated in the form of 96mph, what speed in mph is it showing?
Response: 20mph
